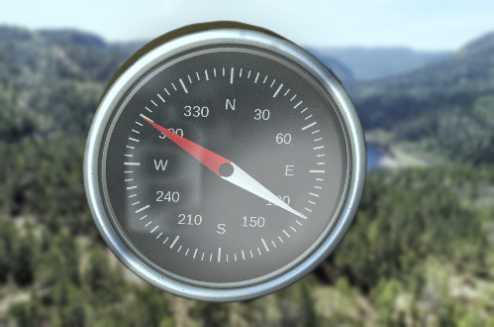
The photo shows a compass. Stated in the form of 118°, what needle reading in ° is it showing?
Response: 300°
